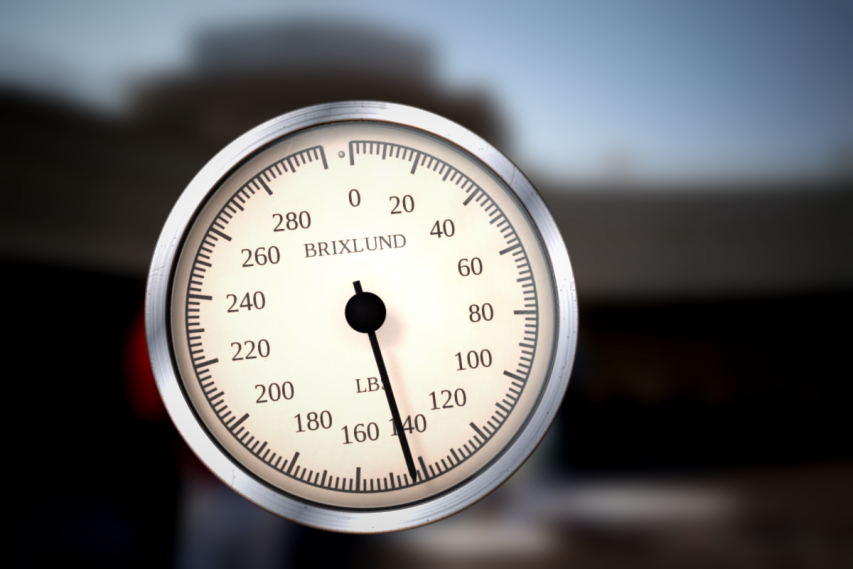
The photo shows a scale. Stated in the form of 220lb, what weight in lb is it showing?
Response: 144lb
